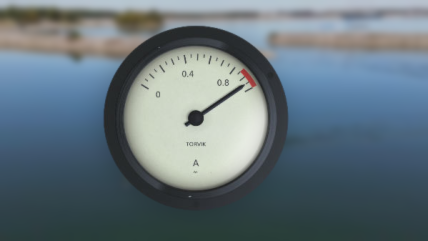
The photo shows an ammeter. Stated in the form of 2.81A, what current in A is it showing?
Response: 0.95A
